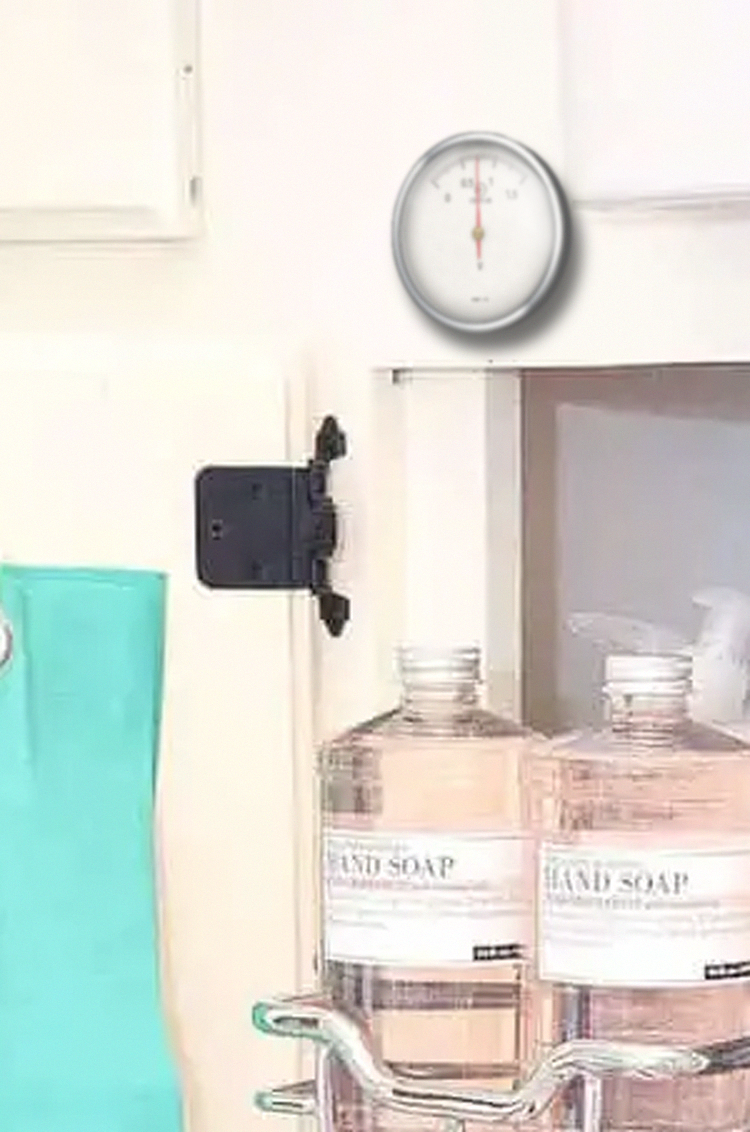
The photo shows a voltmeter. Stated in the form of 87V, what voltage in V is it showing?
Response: 0.75V
